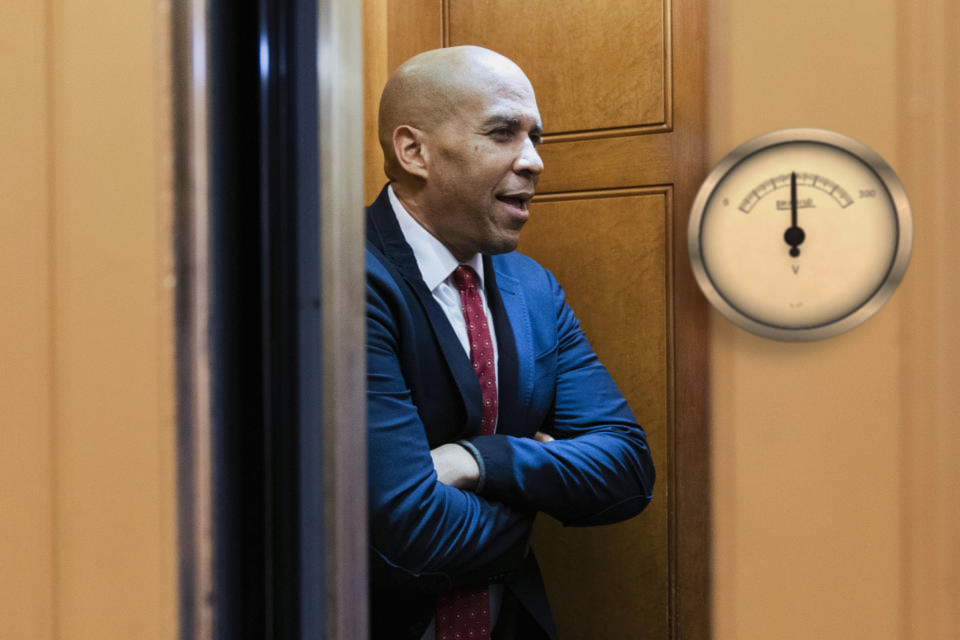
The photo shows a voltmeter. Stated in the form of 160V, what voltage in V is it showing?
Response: 150V
